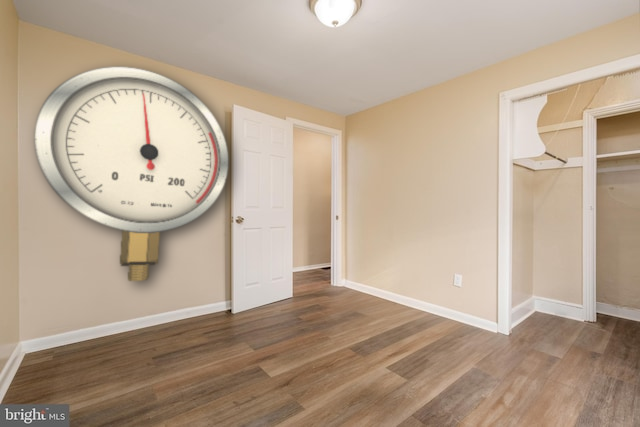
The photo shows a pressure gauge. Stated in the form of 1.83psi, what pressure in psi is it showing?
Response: 95psi
